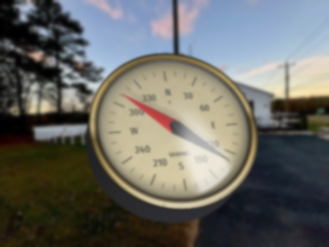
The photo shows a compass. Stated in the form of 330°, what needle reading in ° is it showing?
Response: 310°
